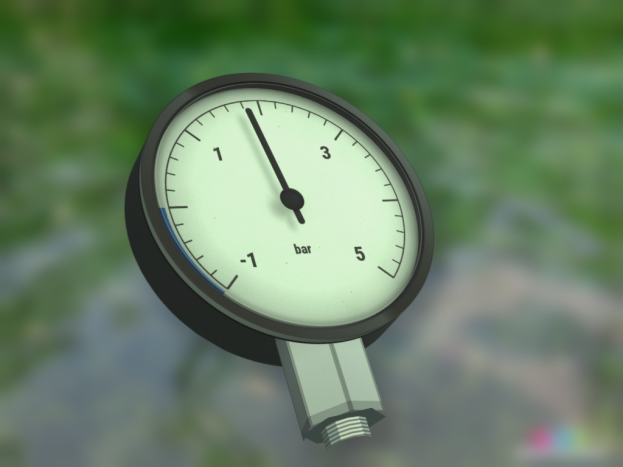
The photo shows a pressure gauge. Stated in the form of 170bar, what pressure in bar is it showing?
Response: 1.8bar
